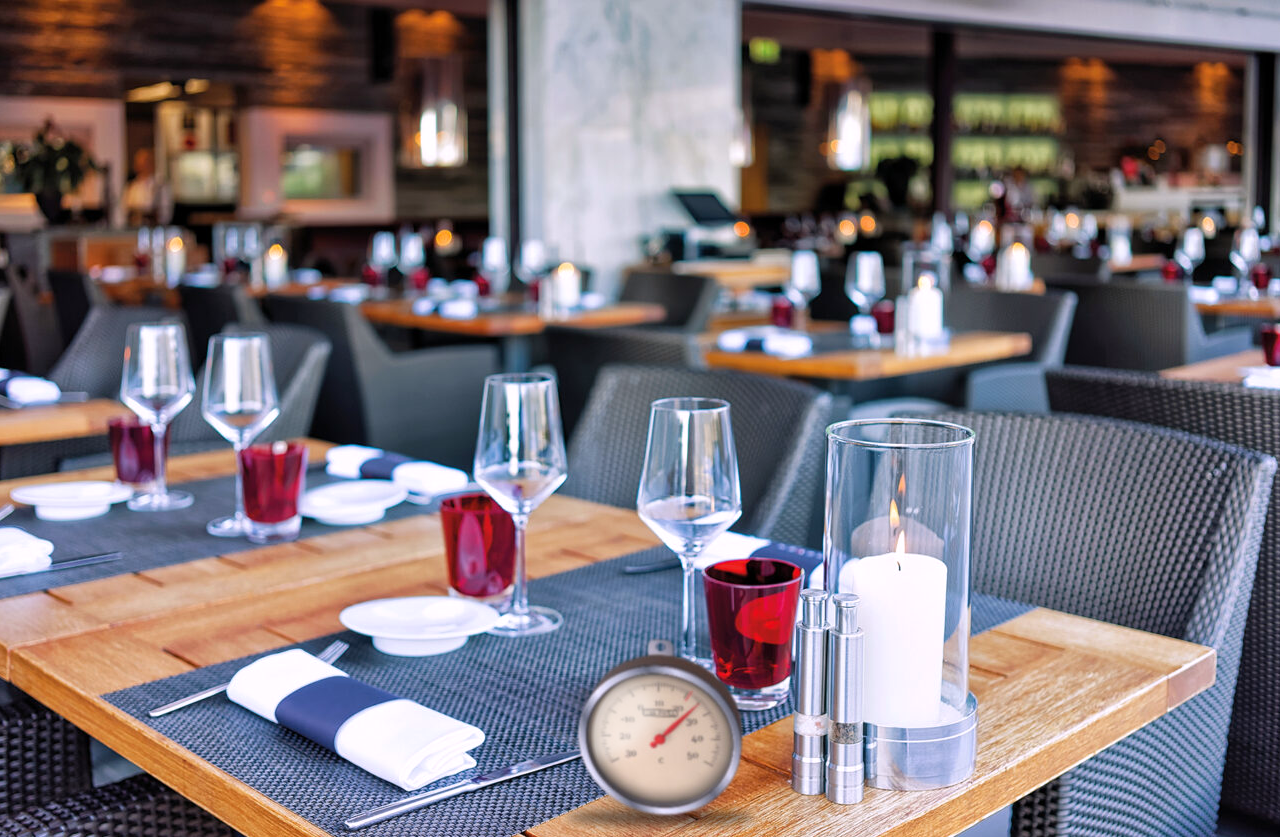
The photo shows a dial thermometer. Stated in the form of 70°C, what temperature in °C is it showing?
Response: 25°C
